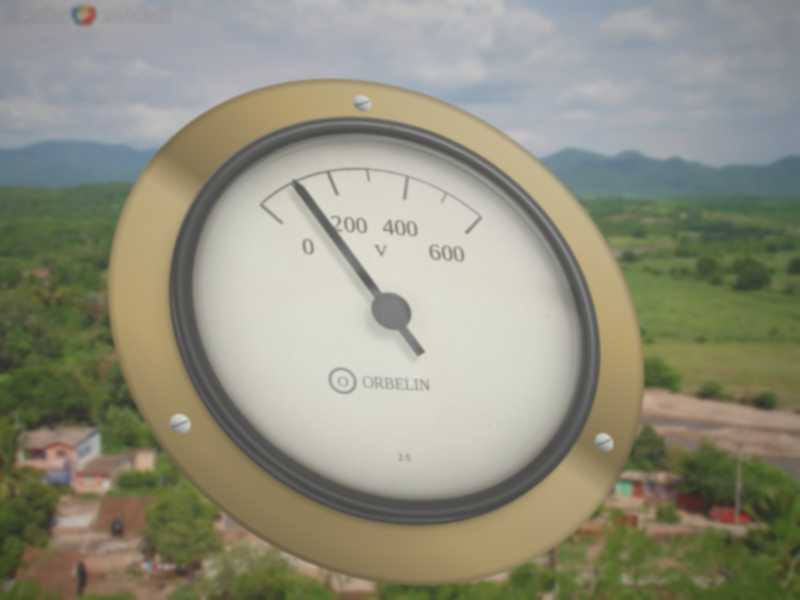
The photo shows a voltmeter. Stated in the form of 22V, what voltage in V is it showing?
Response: 100V
